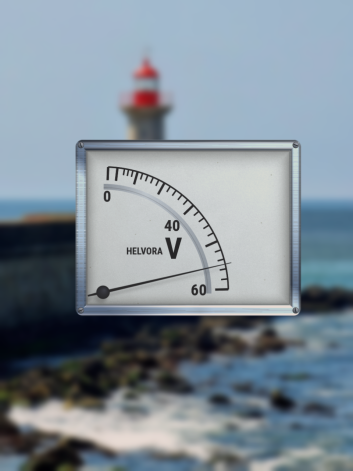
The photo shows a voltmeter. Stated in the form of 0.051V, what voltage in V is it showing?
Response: 55V
